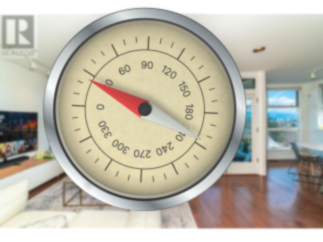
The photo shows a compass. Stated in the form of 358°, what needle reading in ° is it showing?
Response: 25°
